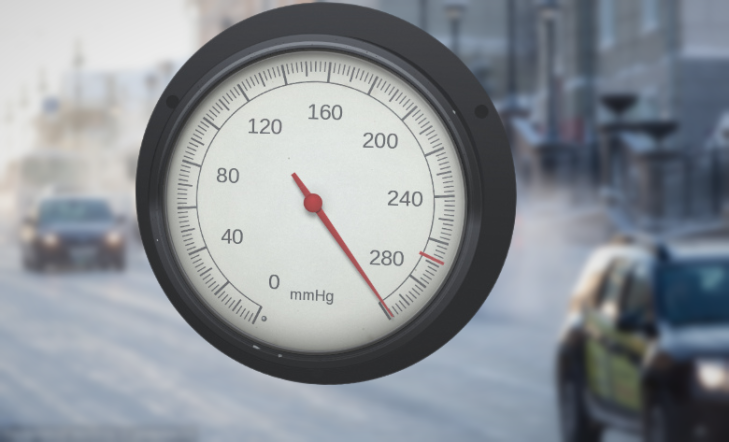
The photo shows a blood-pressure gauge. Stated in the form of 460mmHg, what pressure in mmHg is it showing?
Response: 298mmHg
